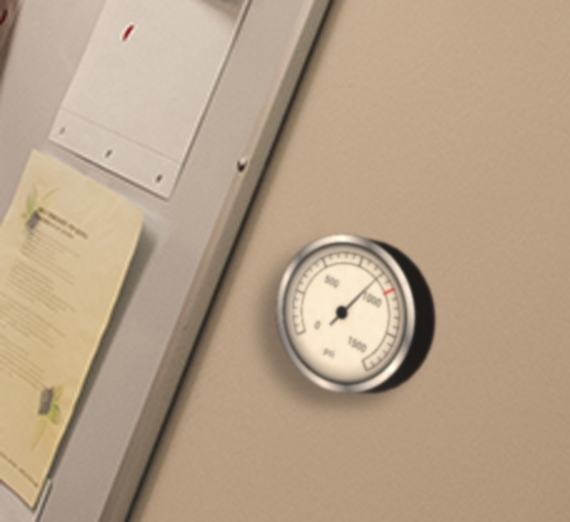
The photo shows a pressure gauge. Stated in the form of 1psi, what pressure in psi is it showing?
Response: 900psi
